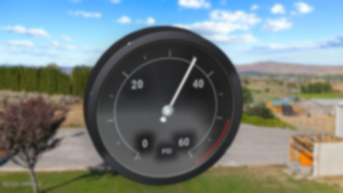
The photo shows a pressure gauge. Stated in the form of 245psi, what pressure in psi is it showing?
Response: 35psi
